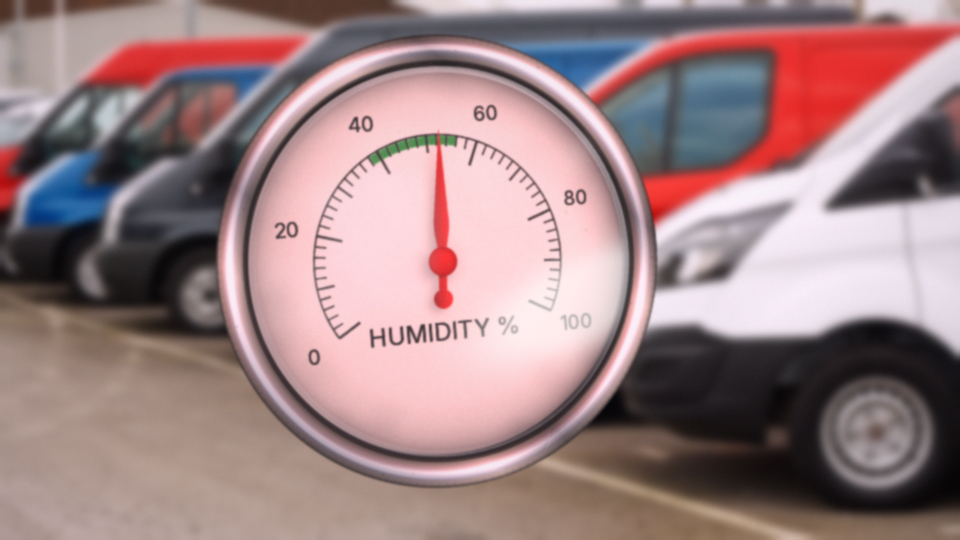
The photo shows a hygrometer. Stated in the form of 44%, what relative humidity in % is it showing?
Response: 52%
